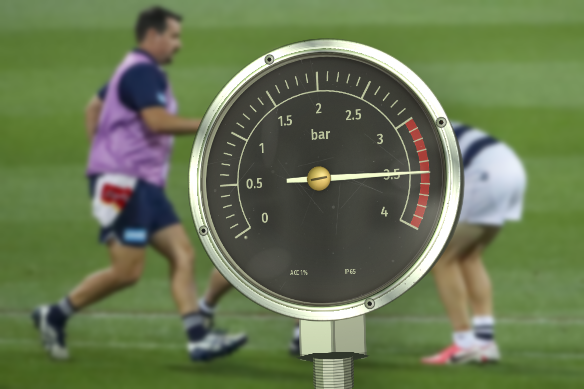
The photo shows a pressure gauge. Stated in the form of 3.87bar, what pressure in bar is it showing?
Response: 3.5bar
